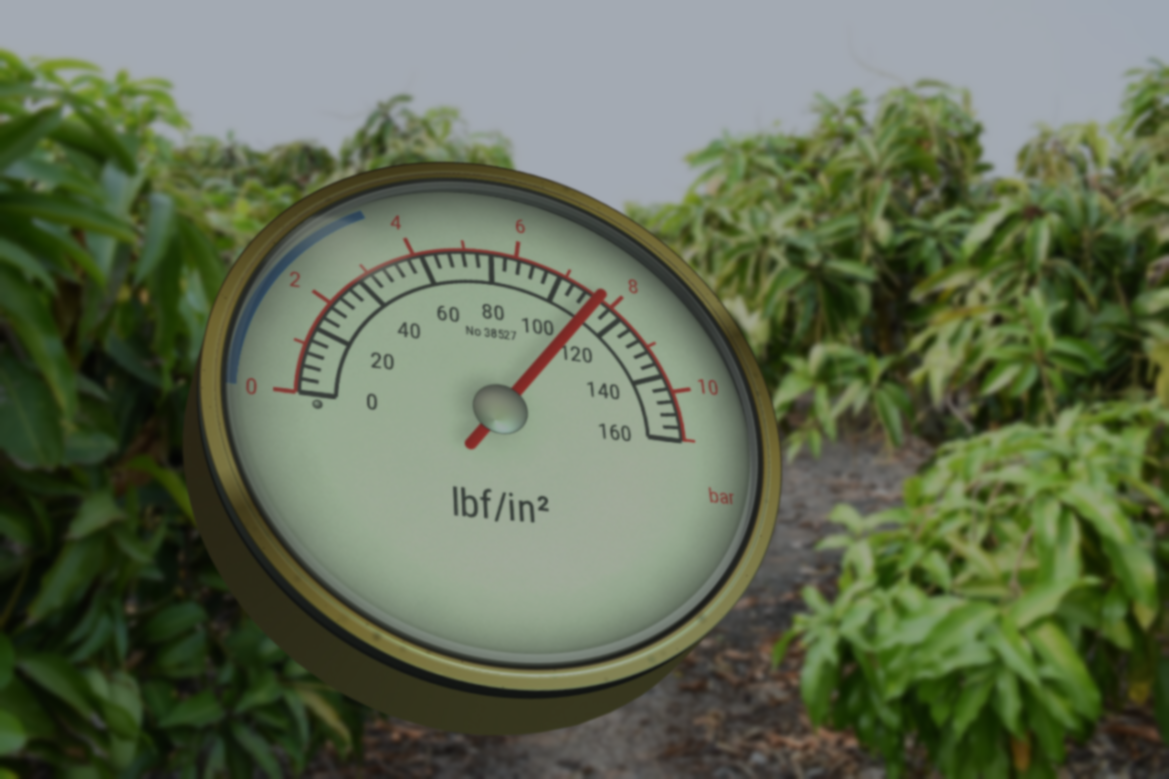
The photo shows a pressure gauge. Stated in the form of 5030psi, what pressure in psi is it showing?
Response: 112psi
